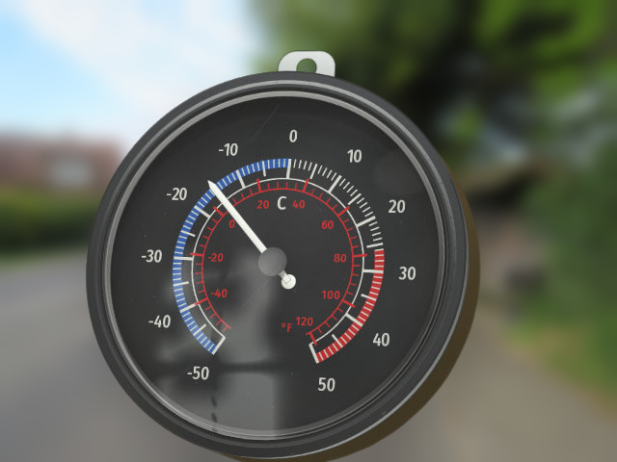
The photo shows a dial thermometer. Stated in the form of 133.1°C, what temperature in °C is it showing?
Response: -15°C
